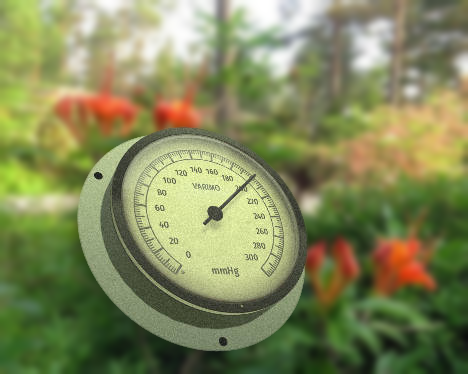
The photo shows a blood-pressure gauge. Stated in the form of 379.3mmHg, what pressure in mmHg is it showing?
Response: 200mmHg
